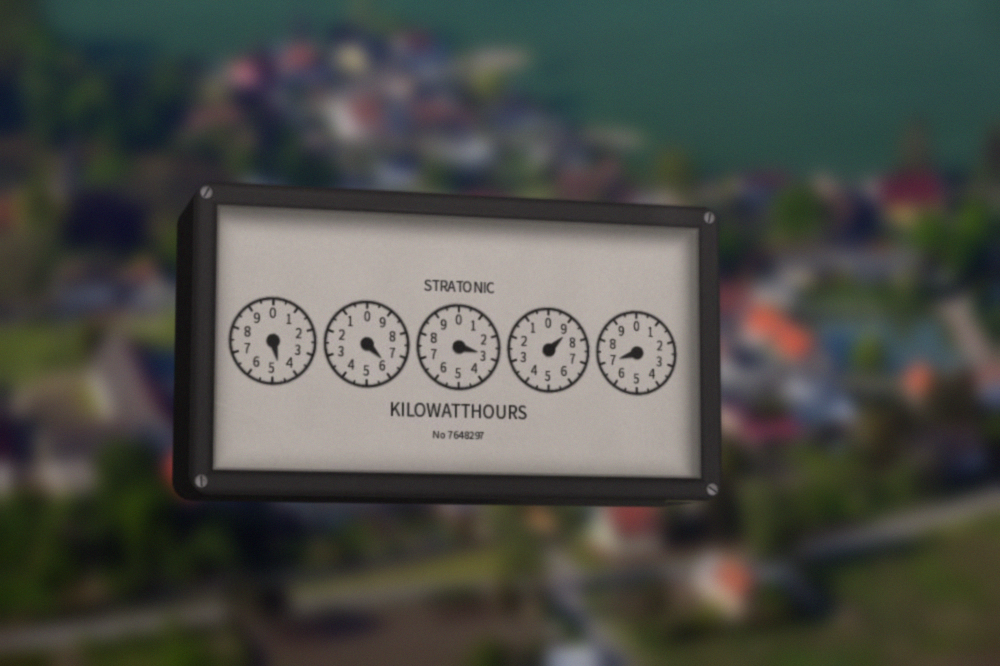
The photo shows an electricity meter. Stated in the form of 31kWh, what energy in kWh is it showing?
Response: 46287kWh
